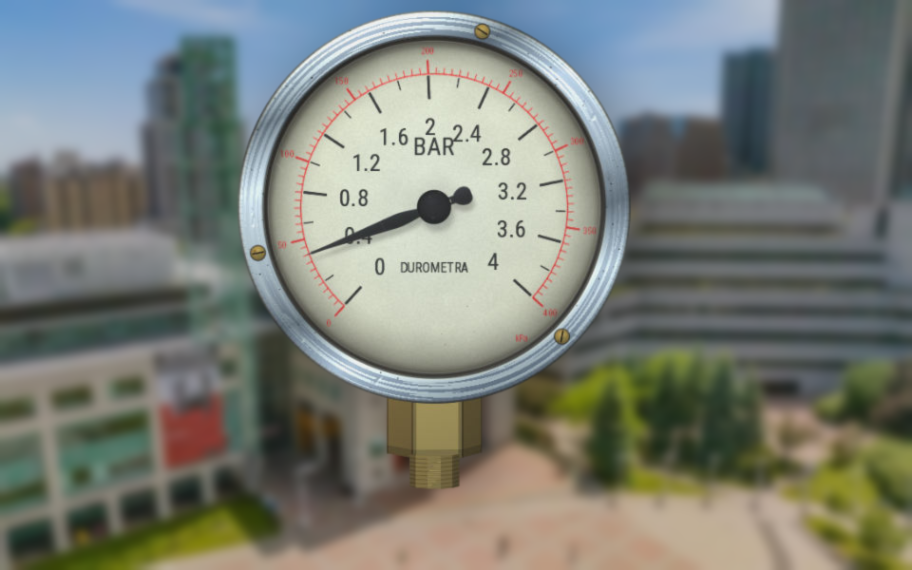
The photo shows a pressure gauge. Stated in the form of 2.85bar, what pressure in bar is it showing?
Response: 0.4bar
